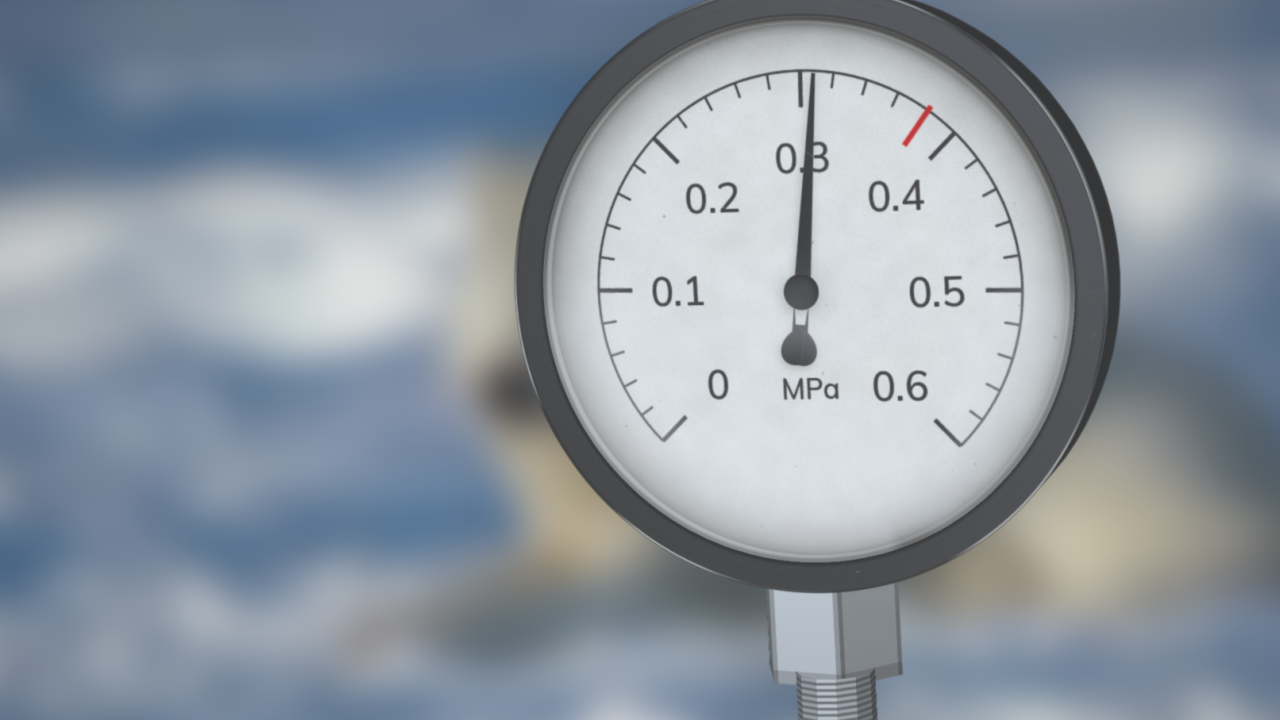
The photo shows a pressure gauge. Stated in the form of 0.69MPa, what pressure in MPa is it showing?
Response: 0.31MPa
